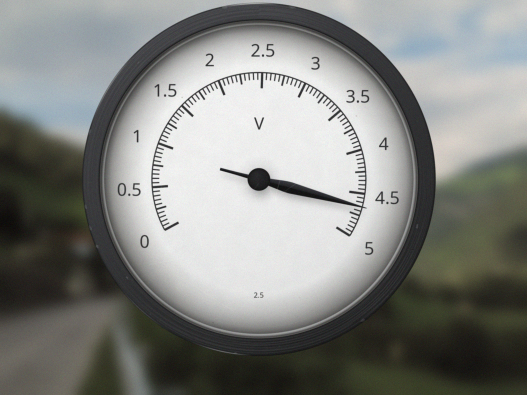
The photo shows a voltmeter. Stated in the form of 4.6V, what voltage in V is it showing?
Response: 4.65V
